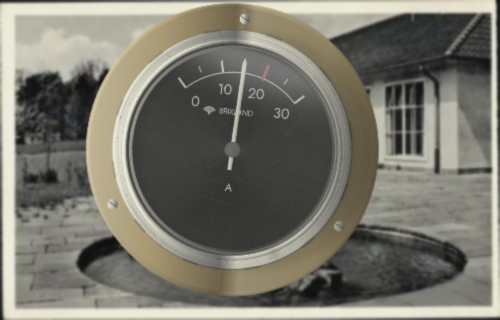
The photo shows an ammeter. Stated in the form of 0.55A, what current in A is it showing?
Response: 15A
